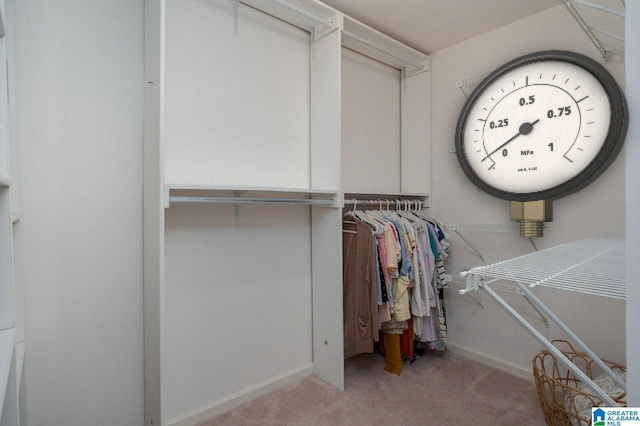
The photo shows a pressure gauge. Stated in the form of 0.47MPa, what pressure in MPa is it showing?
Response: 0.05MPa
